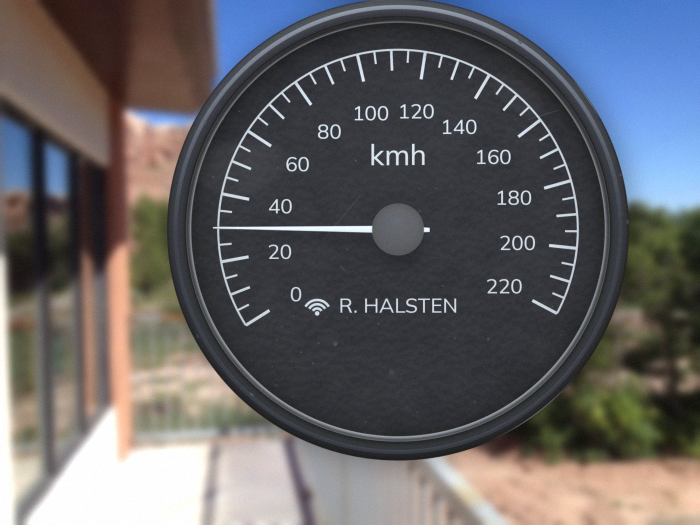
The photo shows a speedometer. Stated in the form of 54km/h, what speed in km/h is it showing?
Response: 30km/h
